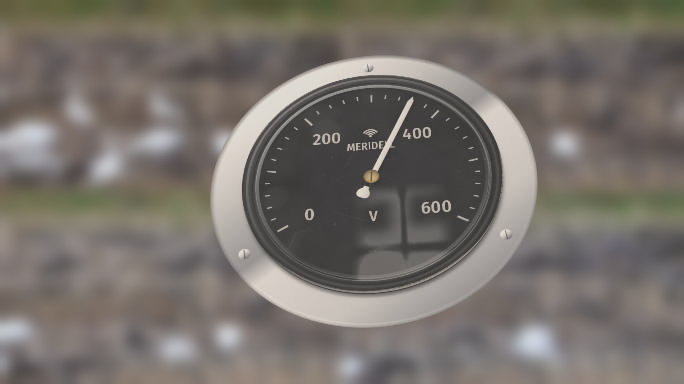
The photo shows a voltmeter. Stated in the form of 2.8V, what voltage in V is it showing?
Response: 360V
